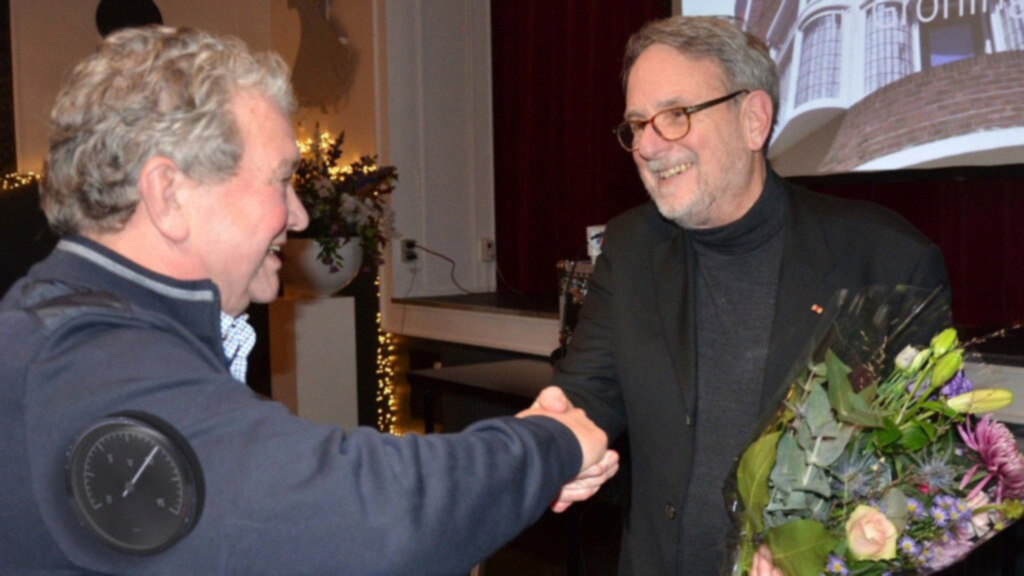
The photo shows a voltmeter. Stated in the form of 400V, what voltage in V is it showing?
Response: 10V
